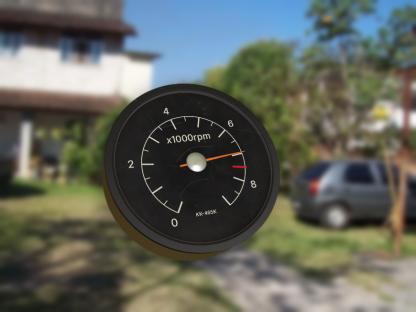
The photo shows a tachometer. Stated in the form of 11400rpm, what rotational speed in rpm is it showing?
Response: 7000rpm
